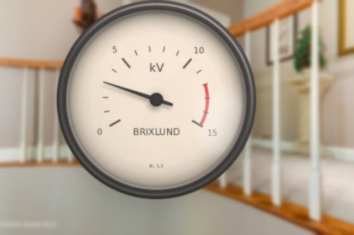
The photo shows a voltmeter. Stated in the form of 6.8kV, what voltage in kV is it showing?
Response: 3kV
